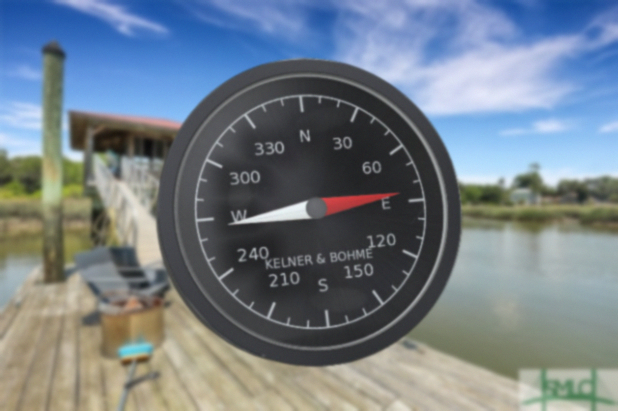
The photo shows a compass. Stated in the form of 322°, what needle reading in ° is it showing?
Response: 85°
